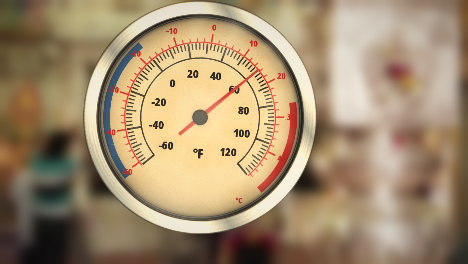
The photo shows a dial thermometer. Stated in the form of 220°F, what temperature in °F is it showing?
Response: 60°F
